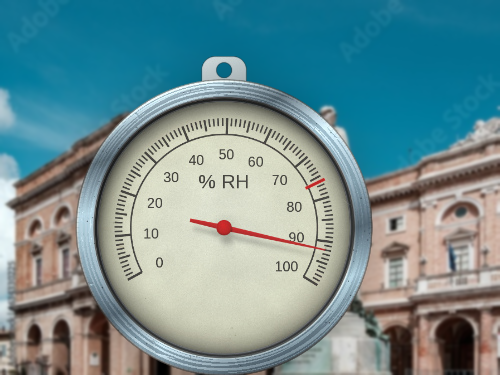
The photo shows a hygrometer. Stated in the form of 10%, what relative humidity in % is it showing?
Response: 92%
